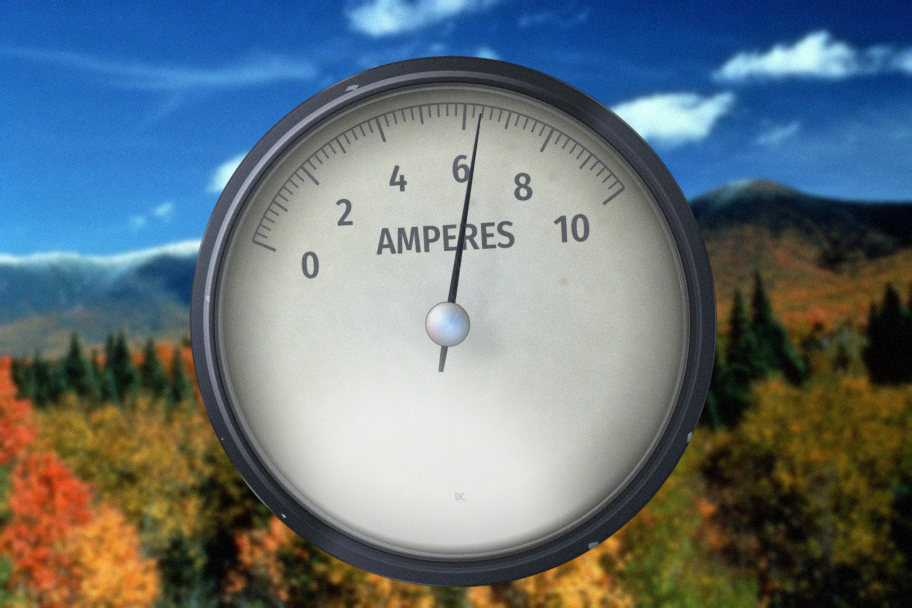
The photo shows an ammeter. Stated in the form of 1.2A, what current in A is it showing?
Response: 6.4A
